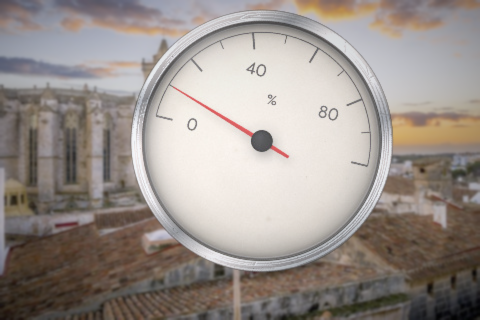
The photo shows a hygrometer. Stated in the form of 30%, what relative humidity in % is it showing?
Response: 10%
